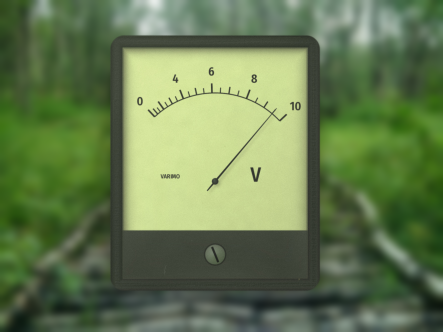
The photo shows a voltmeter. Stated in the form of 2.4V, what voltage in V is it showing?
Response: 9.5V
